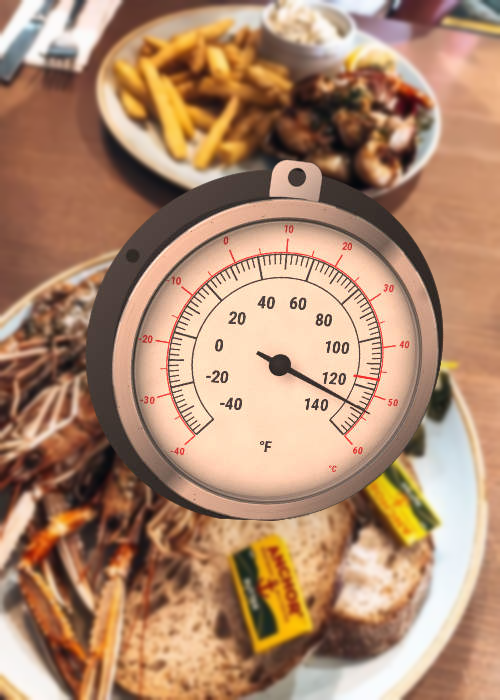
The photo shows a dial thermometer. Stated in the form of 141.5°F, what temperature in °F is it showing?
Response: 128°F
